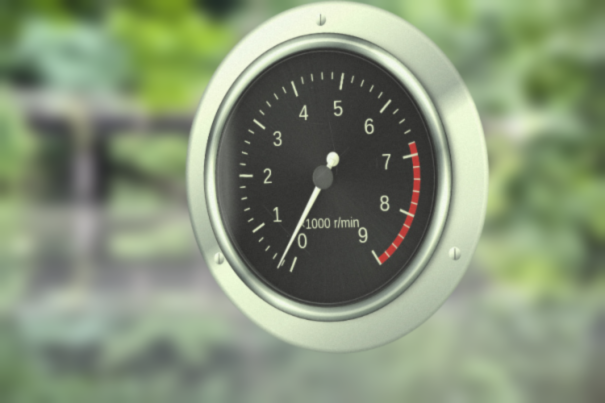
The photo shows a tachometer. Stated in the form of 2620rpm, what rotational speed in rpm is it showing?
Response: 200rpm
